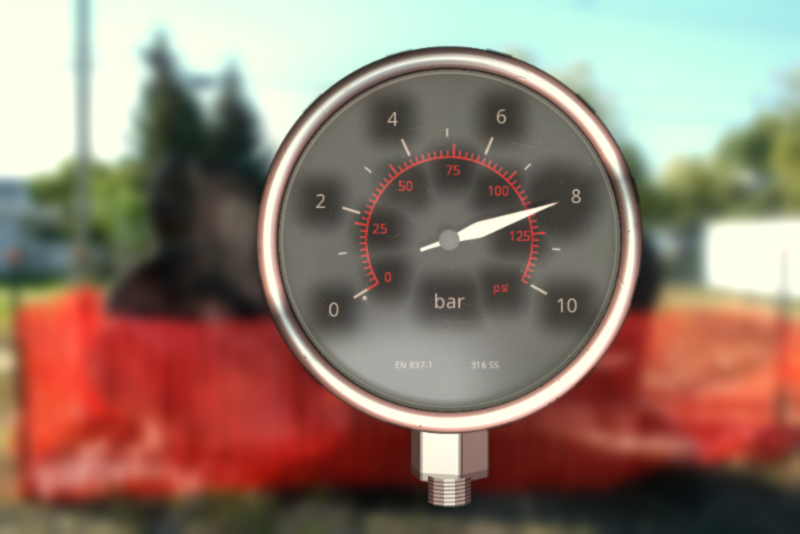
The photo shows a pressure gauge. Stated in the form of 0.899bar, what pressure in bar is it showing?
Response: 8bar
